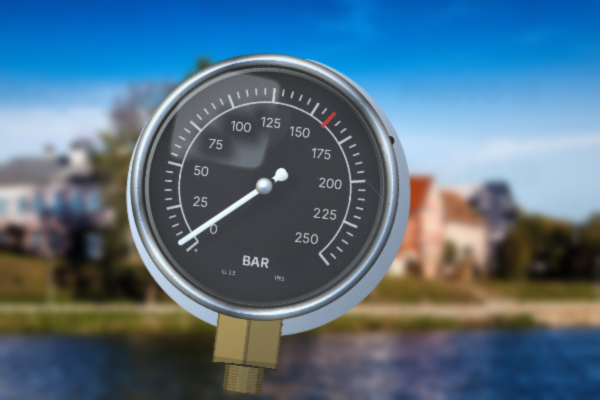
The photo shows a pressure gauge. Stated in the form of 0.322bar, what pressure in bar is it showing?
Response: 5bar
